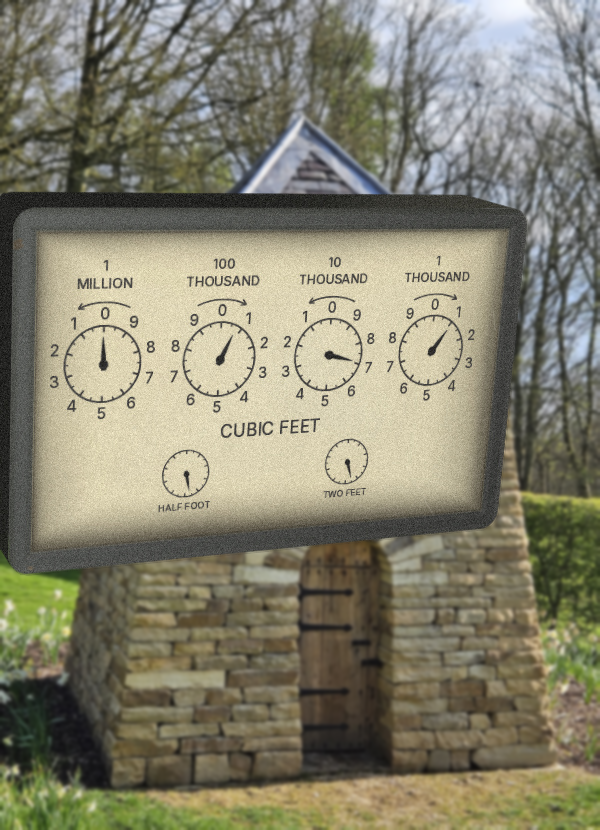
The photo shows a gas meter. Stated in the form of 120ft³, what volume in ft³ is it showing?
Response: 7100ft³
